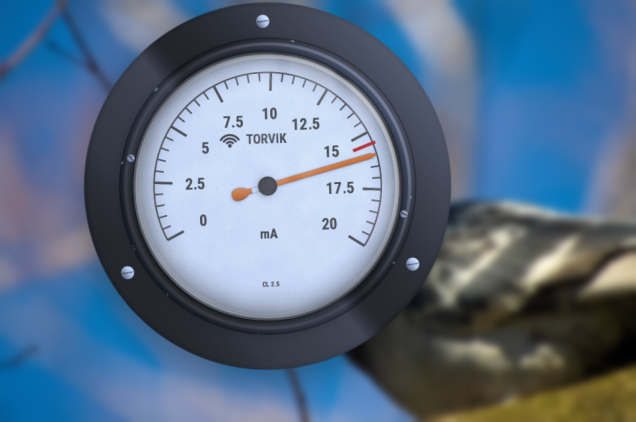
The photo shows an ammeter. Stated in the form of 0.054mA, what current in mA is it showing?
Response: 16mA
